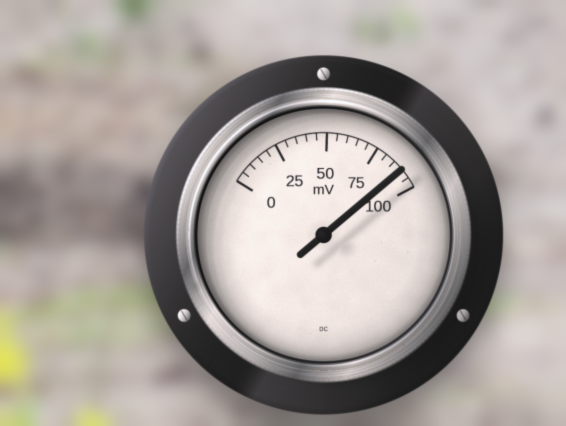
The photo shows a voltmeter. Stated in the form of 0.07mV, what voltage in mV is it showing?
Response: 90mV
